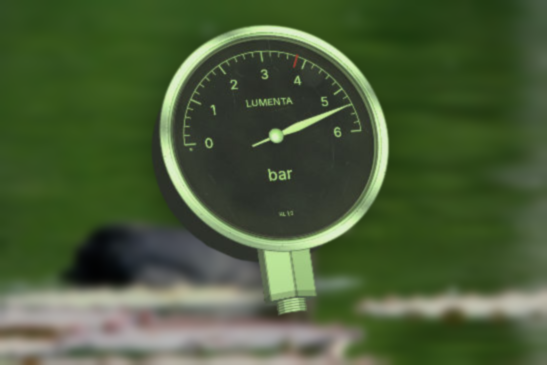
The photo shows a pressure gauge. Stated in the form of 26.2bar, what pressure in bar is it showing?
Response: 5.4bar
